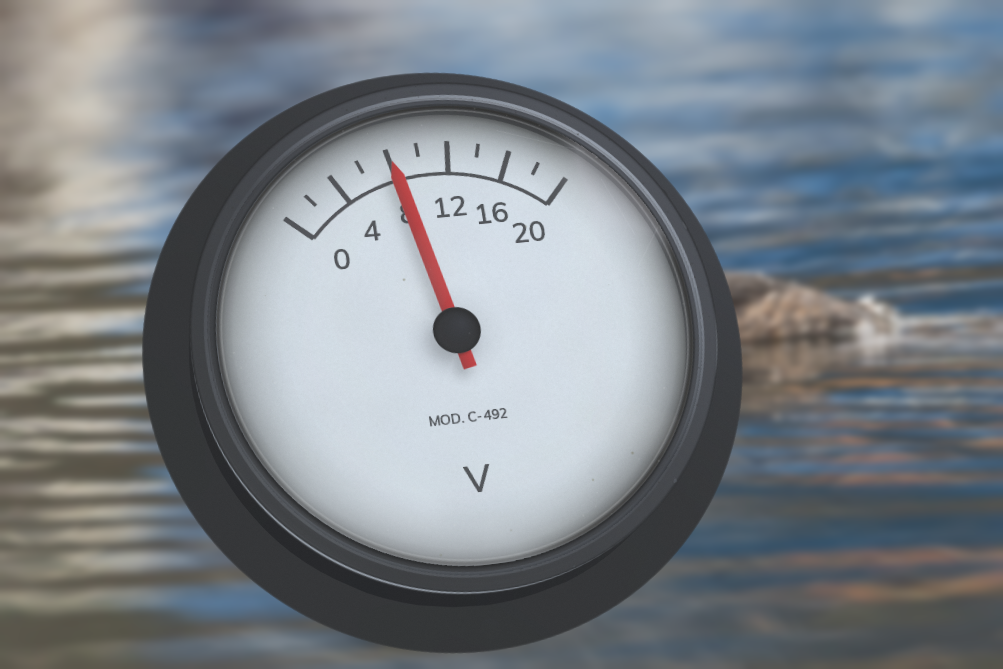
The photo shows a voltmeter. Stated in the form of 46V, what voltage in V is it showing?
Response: 8V
